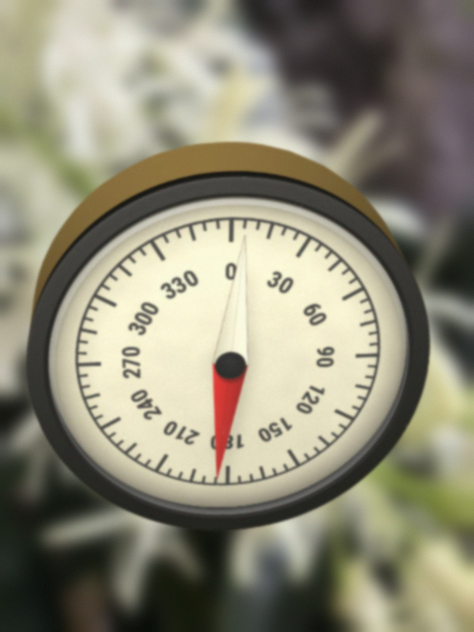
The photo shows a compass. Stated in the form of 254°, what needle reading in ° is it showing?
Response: 185°
